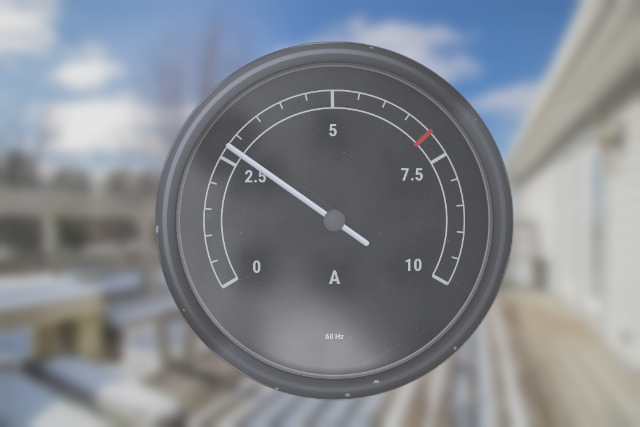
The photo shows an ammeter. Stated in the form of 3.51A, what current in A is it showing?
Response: 2.75A
